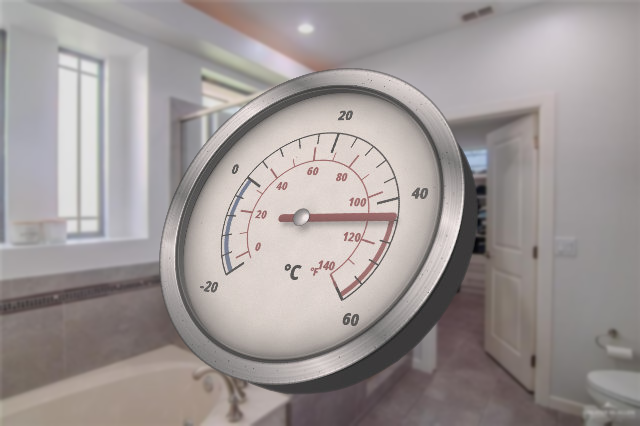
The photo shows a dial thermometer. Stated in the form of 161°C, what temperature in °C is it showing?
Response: 44°C
